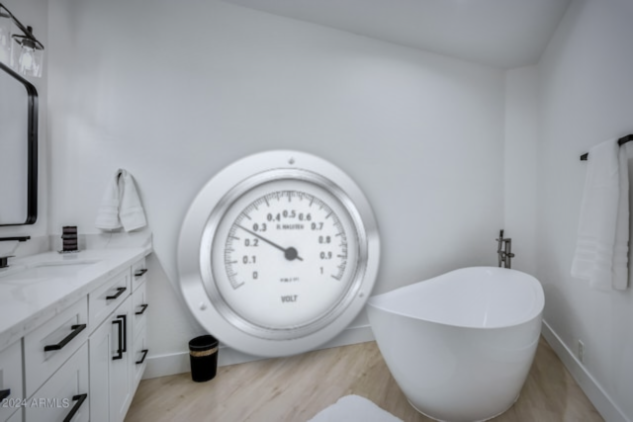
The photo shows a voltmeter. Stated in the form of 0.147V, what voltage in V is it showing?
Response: 0.25V
